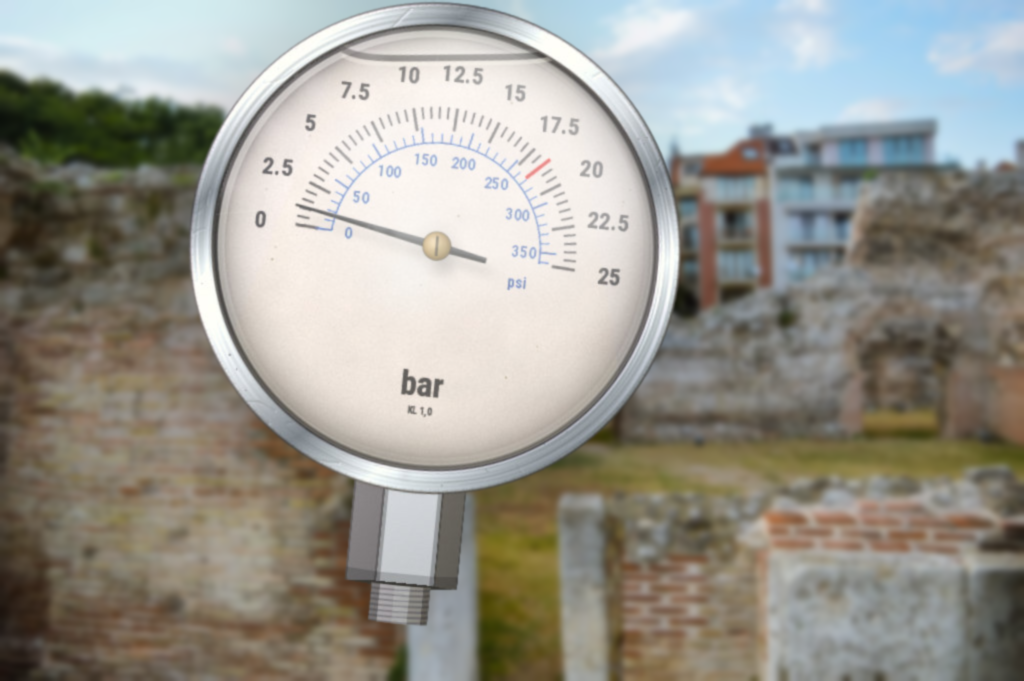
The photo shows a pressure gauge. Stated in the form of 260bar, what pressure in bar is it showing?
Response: 1bar
